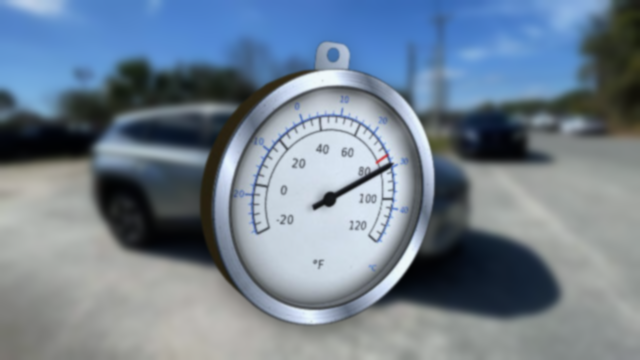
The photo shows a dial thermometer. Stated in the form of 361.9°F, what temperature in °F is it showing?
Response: 84°F
